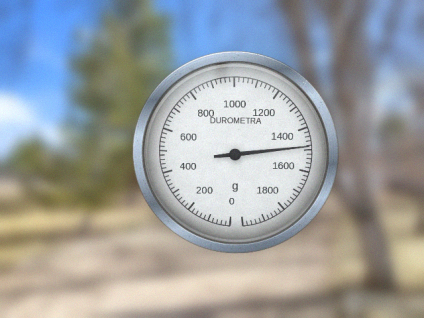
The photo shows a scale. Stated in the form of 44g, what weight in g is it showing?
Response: 1480g
